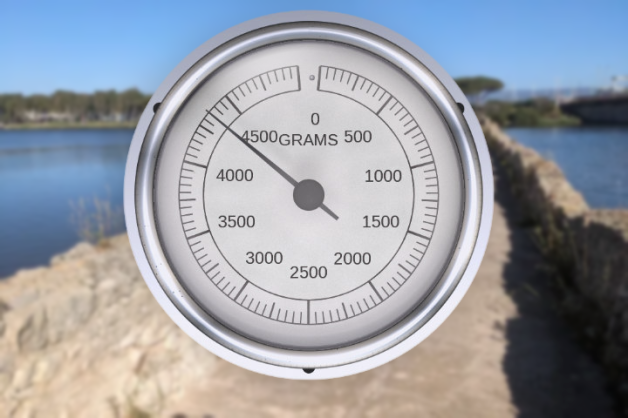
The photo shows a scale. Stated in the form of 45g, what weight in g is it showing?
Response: 4350g
